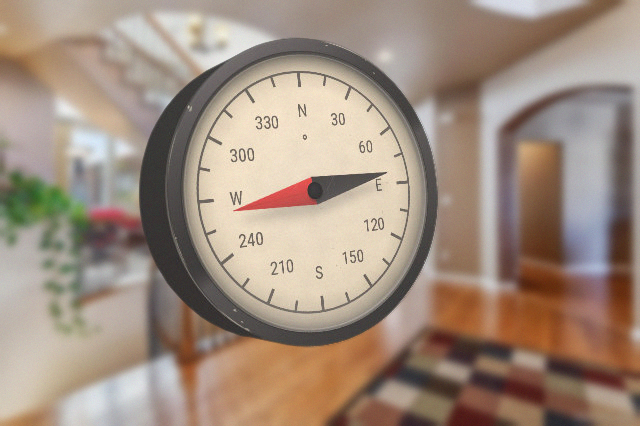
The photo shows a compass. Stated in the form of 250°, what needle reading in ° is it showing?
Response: 262.5°
